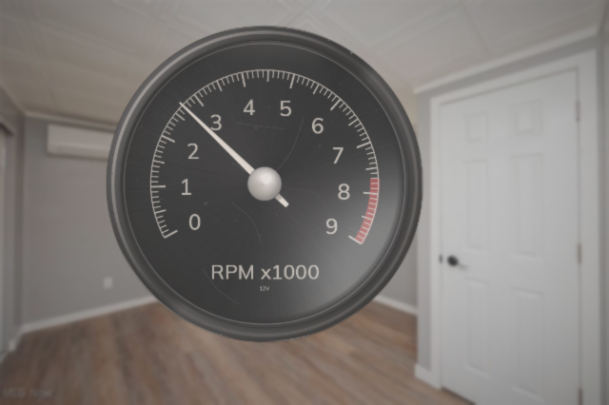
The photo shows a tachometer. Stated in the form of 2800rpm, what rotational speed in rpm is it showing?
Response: 2700rpm
